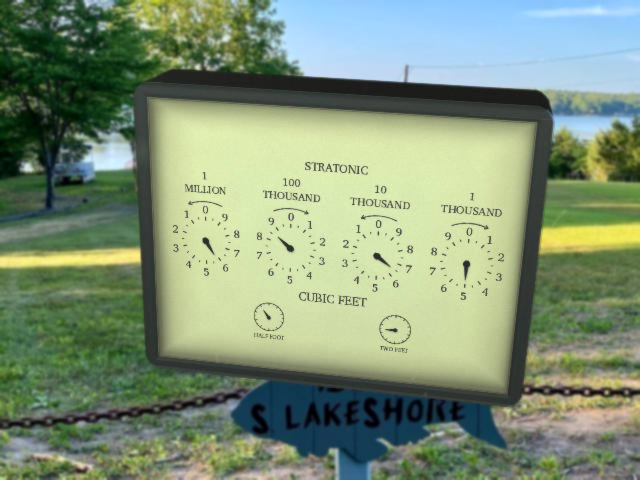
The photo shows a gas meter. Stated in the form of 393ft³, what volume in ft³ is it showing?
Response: 586500ft³
